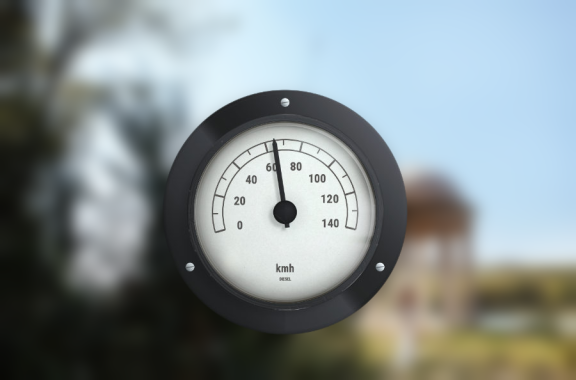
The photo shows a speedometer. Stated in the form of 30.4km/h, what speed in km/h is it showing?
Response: 65km/h
